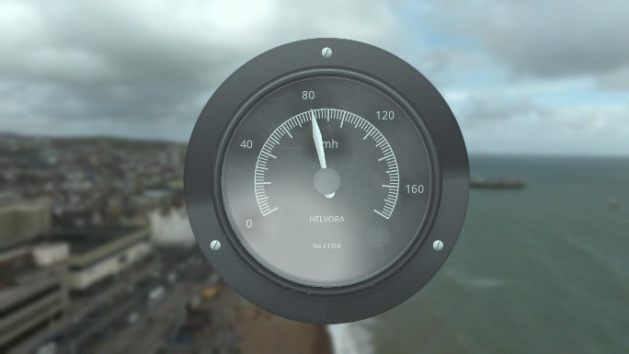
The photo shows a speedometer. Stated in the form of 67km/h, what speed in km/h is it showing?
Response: 80km/h
